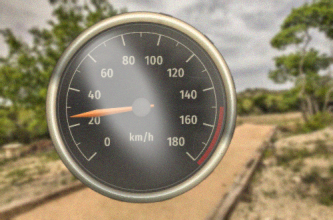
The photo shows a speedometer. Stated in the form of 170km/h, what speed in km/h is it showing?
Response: 25km/h
